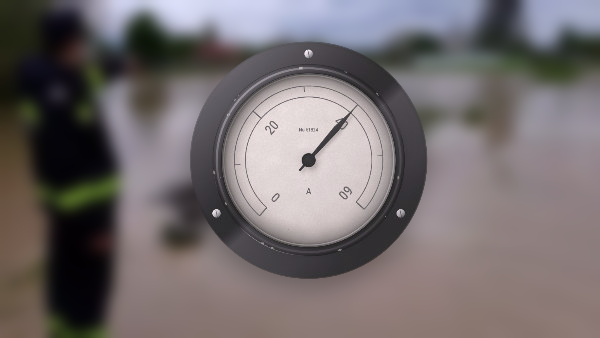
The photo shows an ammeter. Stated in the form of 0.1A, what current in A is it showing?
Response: 40A
